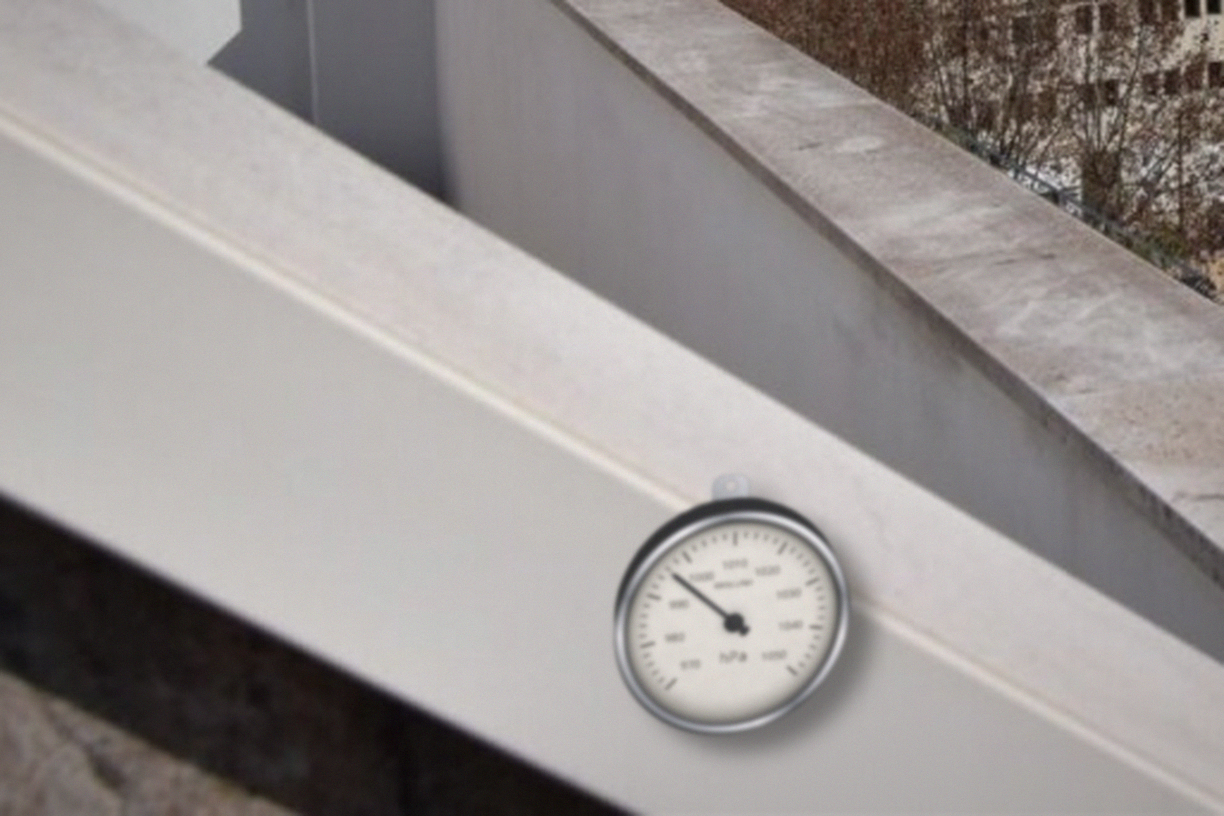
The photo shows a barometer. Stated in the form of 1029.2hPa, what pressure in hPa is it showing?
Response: 996hPa
